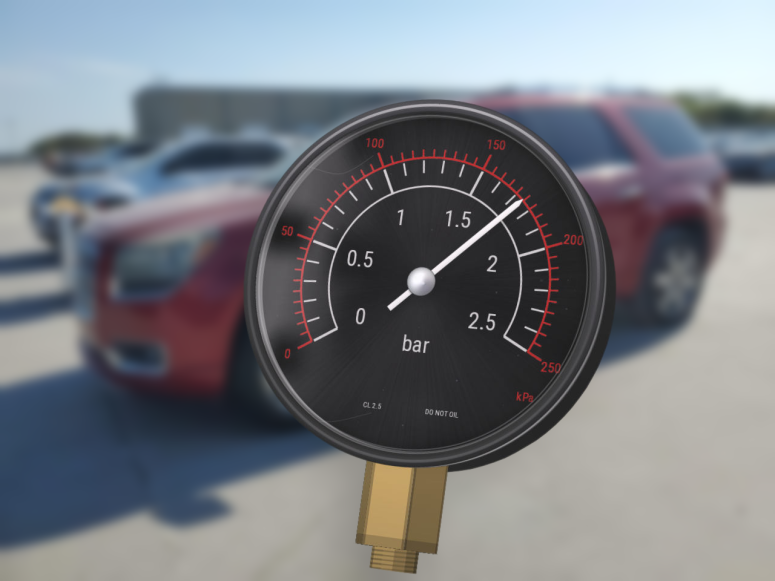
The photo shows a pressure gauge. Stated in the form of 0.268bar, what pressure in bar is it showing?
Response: 1.75bar
